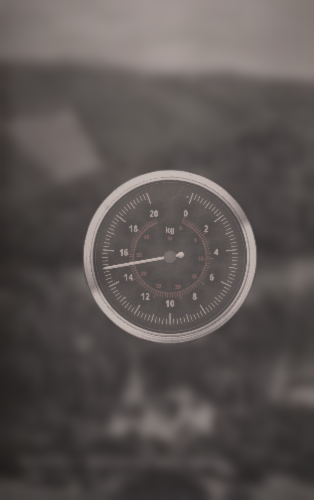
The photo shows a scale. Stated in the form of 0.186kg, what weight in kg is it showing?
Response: 15kg
